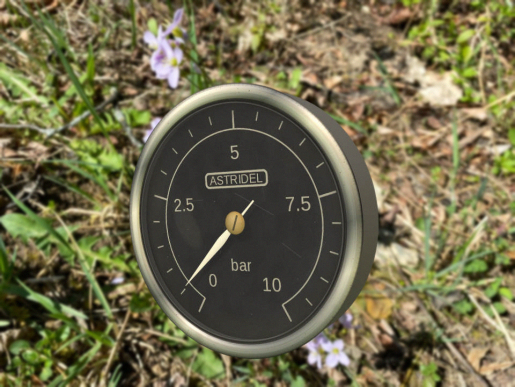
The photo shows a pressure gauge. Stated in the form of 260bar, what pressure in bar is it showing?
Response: 0.5bar
